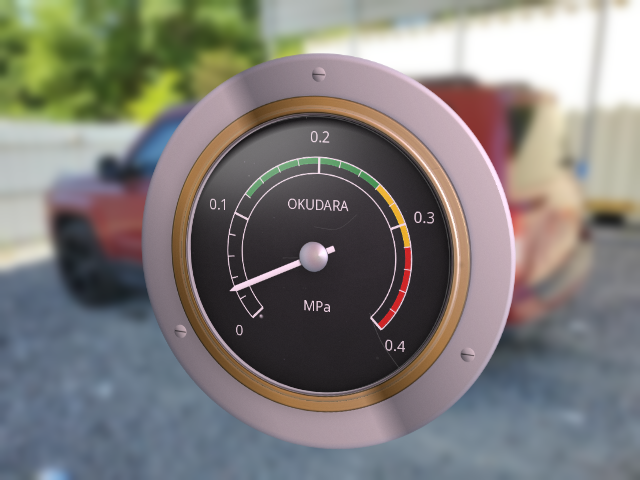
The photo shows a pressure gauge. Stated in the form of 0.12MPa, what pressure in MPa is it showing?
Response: 0.03MPa
